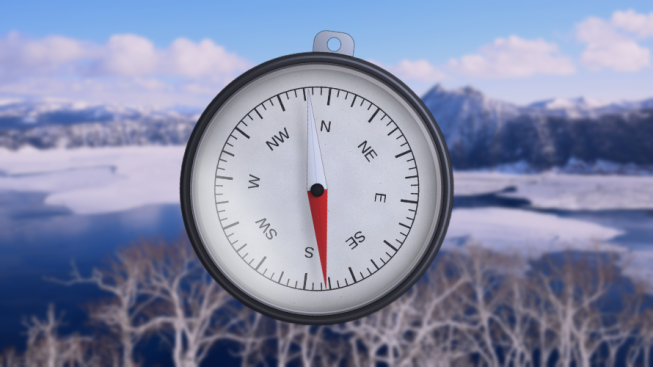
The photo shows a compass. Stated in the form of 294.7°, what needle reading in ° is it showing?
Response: 167.5°
